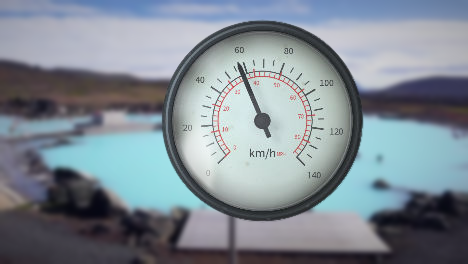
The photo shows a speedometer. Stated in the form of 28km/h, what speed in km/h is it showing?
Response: 57.5km/h
